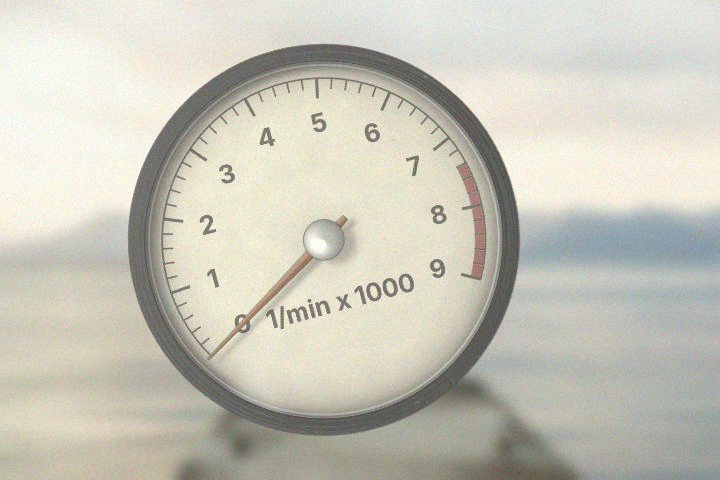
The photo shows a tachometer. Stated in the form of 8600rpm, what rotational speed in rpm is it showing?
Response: 0rpm
